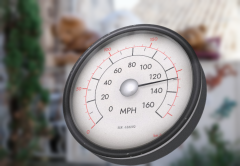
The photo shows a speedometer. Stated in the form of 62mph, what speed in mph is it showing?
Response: 130mph
